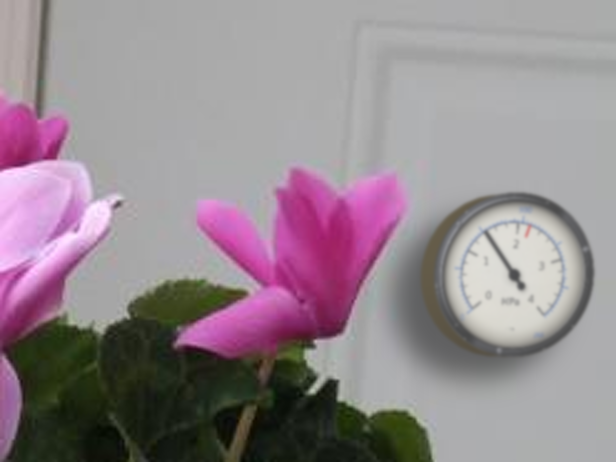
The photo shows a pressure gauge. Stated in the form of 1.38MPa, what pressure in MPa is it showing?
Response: 1.4MPa
